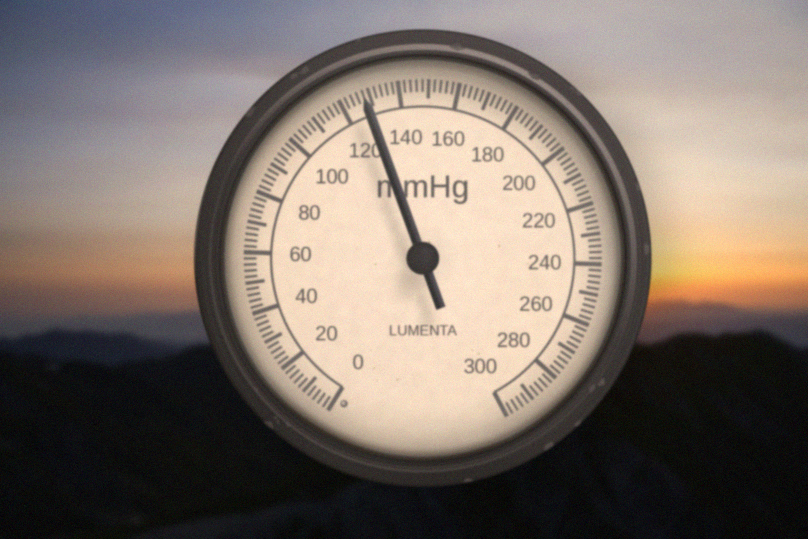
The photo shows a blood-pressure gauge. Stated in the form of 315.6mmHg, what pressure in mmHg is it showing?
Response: 128mmHg
